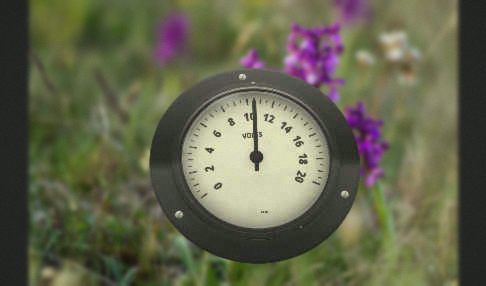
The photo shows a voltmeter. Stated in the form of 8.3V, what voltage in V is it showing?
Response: 10.5V
